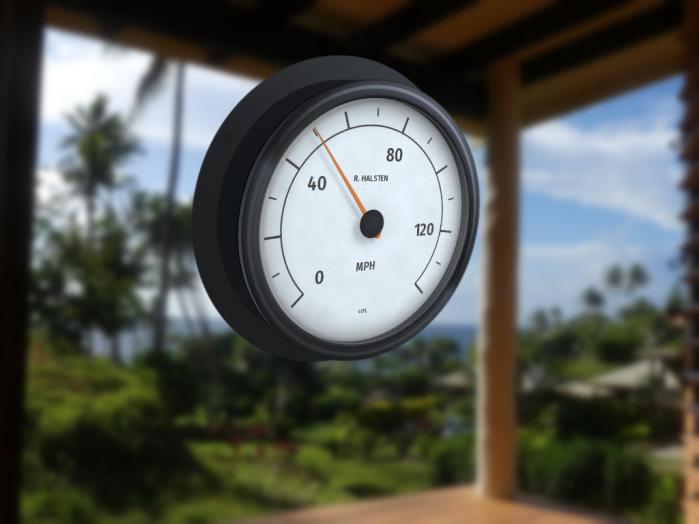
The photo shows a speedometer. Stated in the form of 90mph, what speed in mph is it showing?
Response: 50mph
